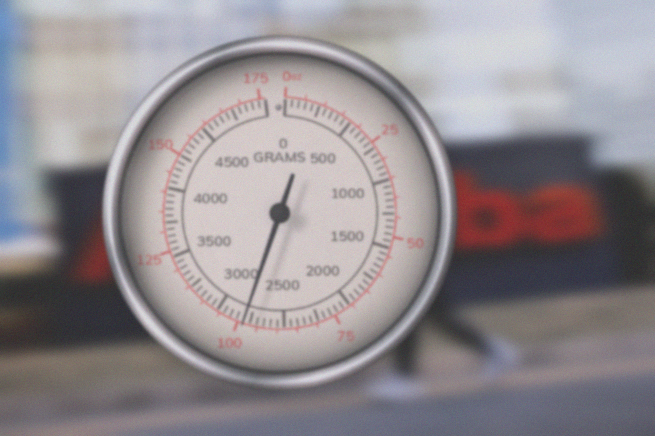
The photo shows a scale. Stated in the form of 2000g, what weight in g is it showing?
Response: 2800g
